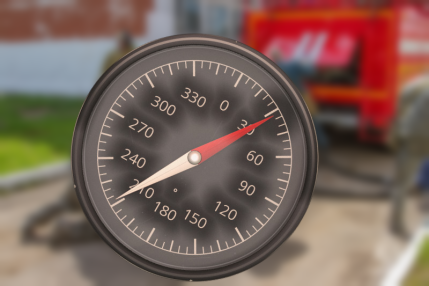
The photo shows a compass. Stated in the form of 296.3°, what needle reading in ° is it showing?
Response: 32.5°
